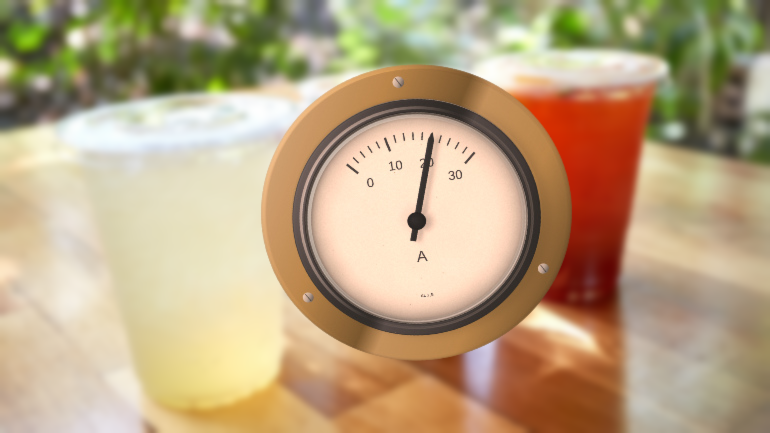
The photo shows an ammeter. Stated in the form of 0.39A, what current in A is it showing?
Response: 20A
